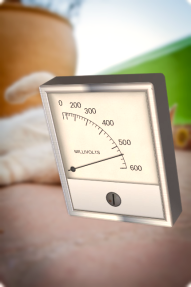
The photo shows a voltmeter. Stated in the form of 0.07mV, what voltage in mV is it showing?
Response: 540mV
